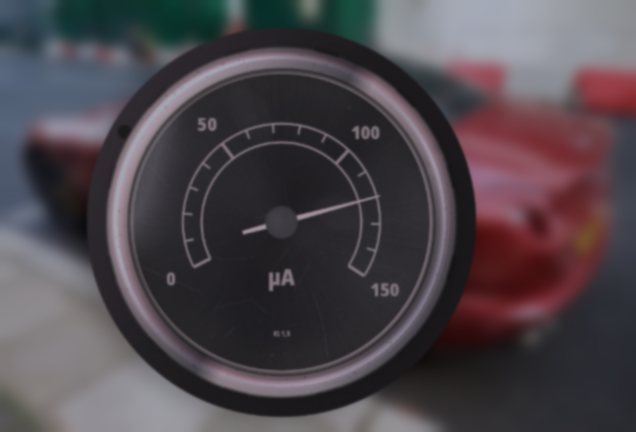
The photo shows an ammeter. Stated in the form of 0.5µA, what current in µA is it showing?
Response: 120µA
